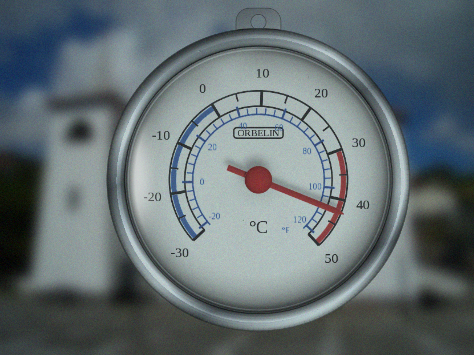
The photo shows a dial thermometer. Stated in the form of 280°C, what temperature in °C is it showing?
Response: 42.5°C
